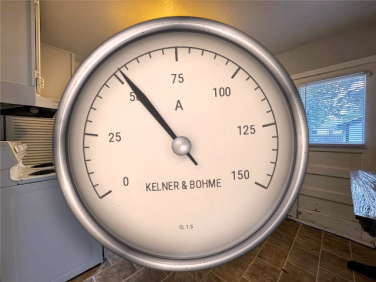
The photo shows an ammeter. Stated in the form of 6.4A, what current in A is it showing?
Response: 52.5A
